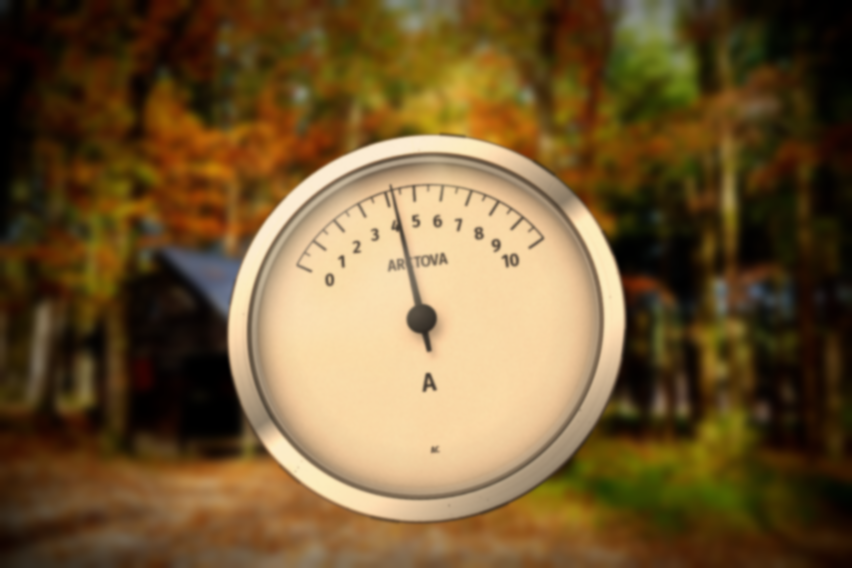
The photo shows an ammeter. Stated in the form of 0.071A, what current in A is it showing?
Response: 4.25A
